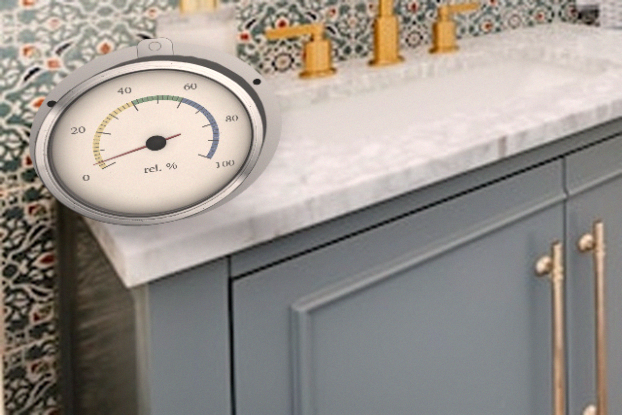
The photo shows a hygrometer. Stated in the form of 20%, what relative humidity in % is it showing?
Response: 4%
